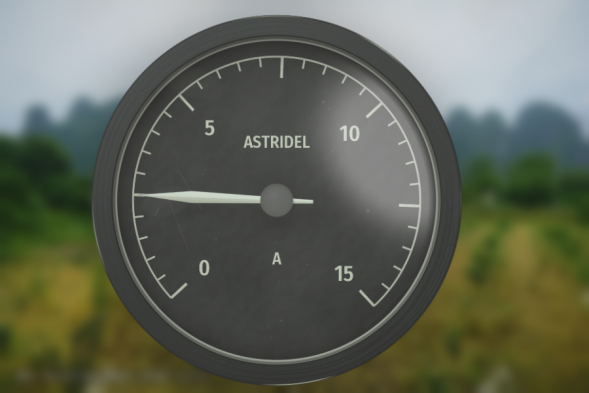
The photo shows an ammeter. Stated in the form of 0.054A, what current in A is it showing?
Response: 2.5A
